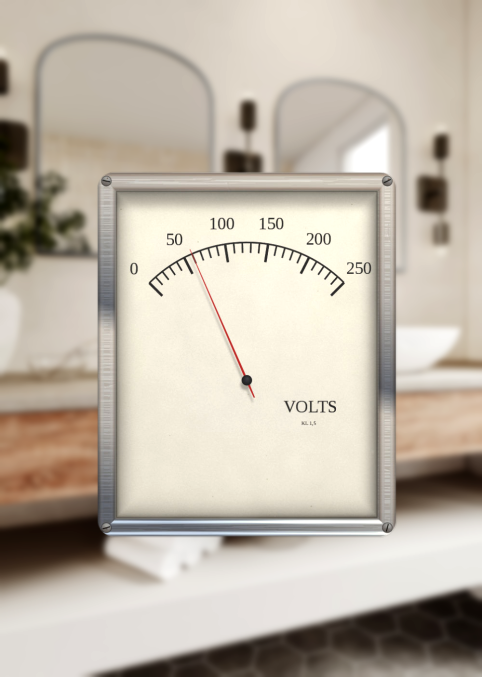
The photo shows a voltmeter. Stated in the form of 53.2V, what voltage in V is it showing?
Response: 60V
